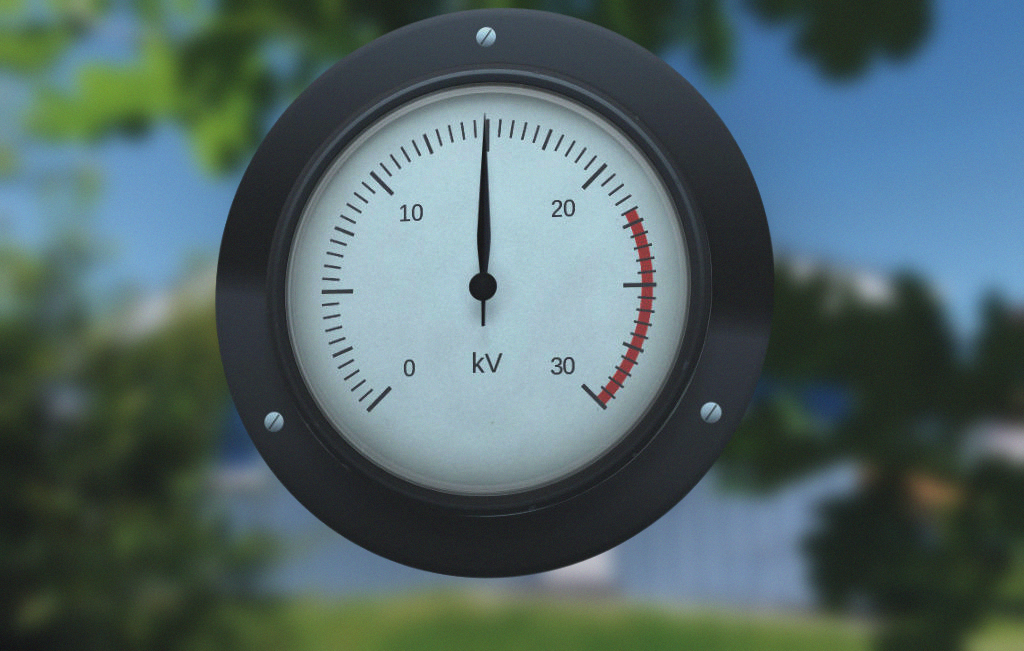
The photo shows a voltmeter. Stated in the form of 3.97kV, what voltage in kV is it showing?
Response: 15kV
